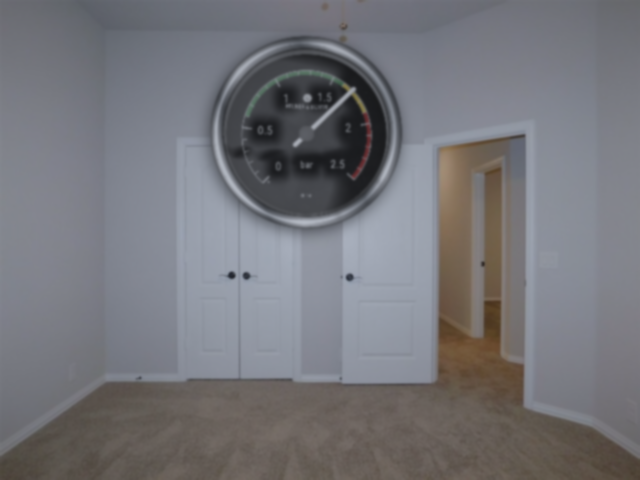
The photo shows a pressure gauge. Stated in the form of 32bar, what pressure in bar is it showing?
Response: 1.7bar
